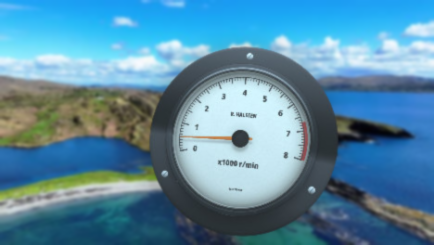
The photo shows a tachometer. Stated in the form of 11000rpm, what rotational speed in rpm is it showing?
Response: 500rpm
